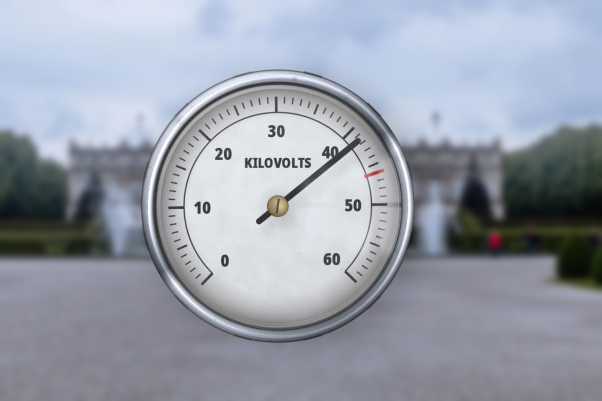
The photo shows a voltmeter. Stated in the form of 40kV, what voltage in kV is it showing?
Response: 41.5kV
